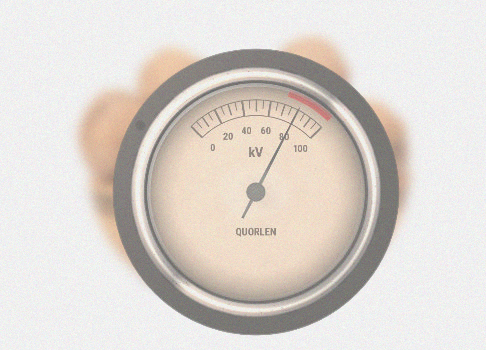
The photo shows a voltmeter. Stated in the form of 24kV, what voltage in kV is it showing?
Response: 80kV
